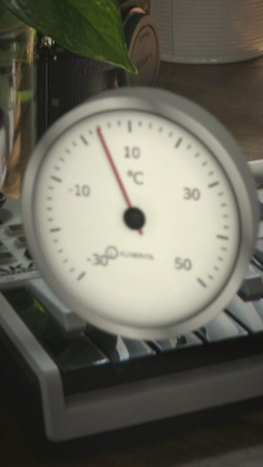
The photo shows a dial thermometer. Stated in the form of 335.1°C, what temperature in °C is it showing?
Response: 4°C
